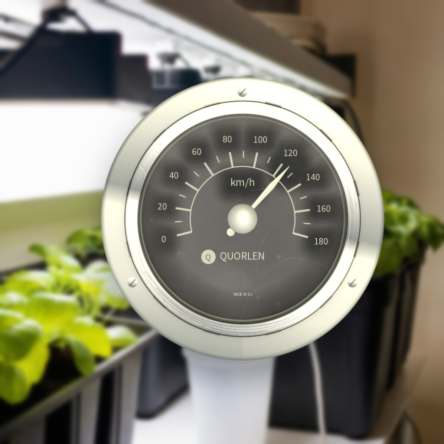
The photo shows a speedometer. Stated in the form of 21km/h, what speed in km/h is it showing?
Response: 125km/h
